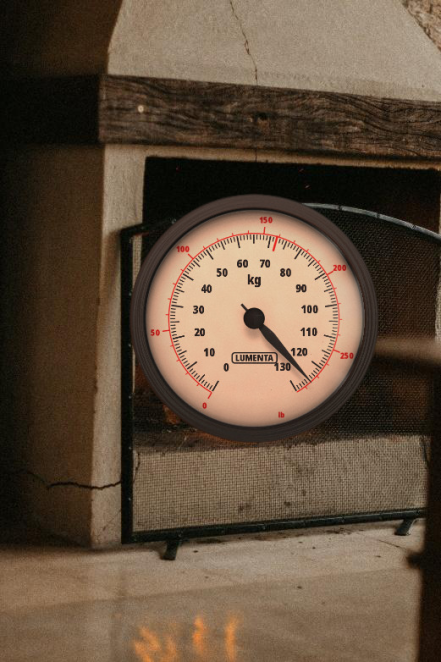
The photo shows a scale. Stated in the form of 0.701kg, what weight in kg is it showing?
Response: 125kg
